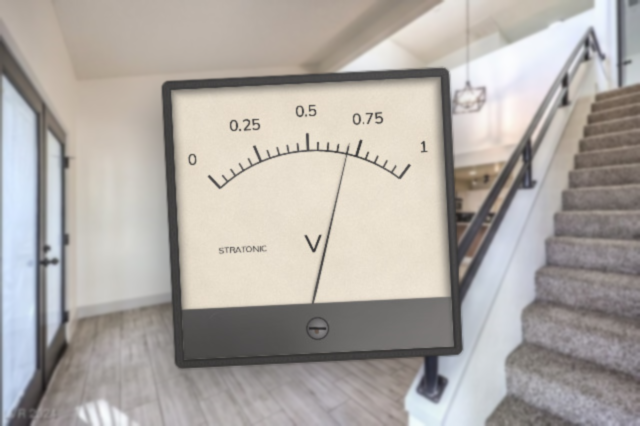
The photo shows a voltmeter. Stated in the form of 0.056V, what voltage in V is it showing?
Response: 0.7V
